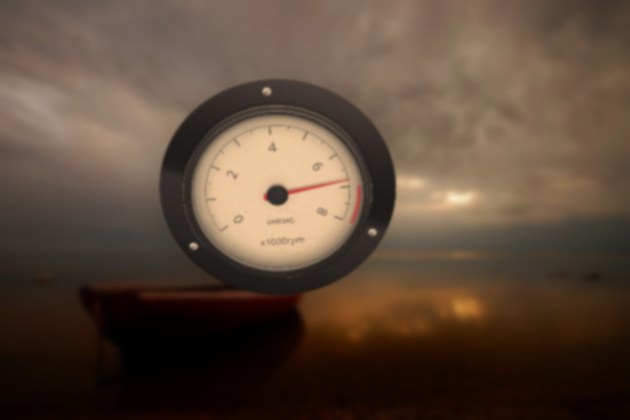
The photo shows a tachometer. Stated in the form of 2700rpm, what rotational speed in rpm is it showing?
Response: 6750rpm
